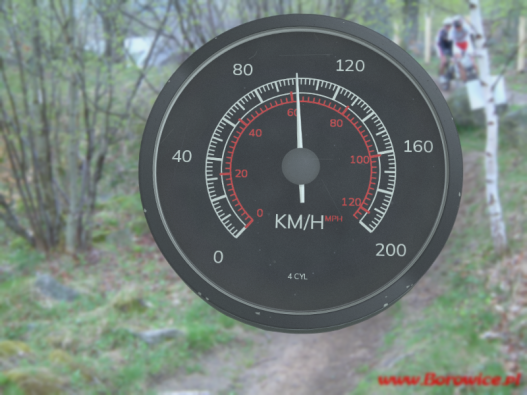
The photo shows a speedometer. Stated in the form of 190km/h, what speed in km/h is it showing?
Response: 100km/h
